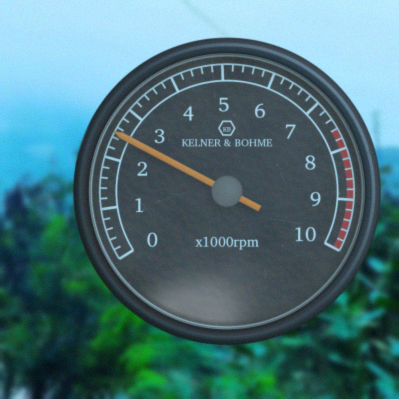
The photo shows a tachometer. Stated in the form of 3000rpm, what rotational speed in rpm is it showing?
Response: 2500rpm
